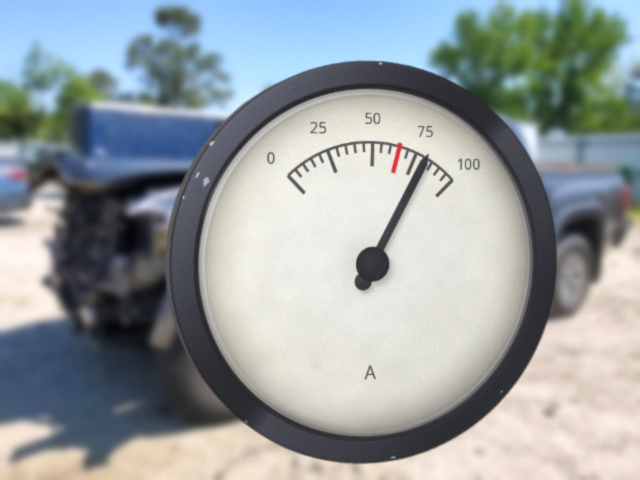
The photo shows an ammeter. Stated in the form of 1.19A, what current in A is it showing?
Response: 80A
